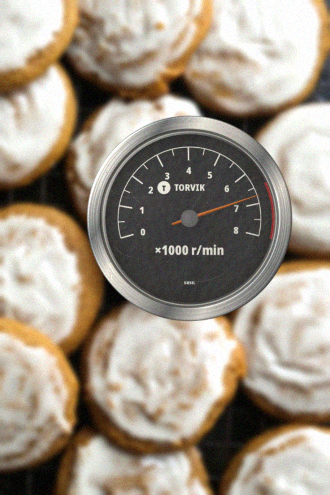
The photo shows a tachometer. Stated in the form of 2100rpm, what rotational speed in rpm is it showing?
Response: 6750rpm
